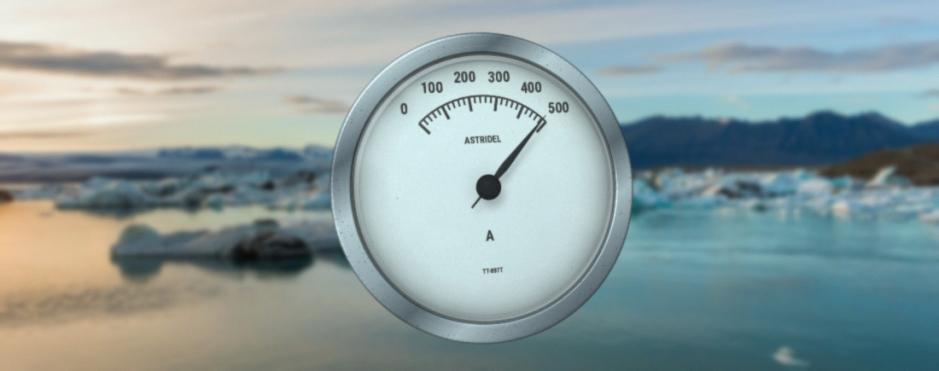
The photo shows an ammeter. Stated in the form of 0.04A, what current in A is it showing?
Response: 480A
